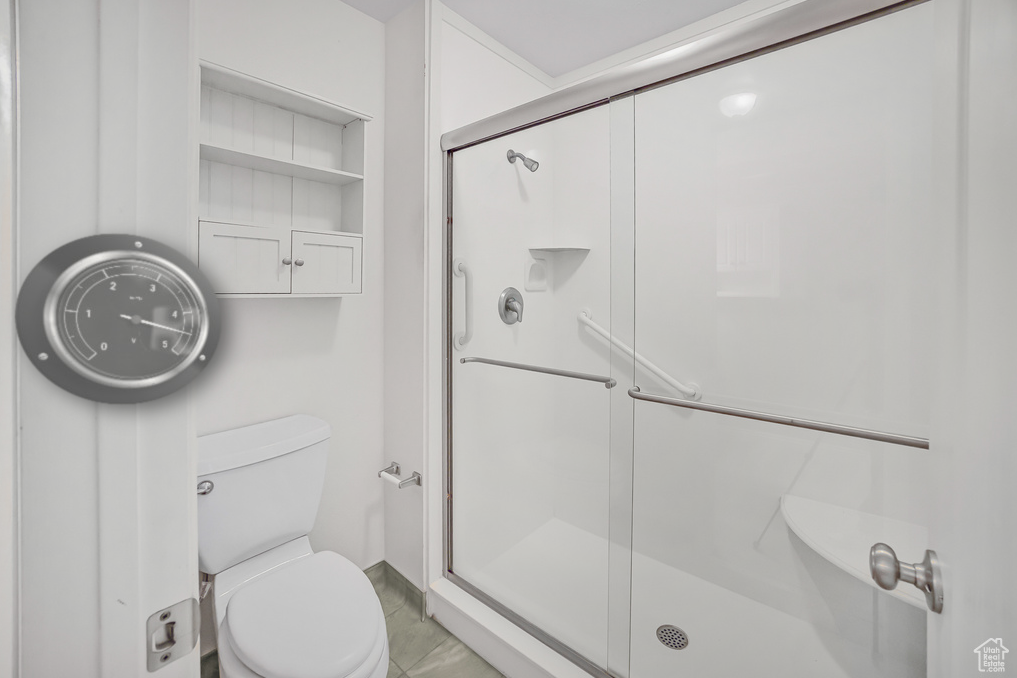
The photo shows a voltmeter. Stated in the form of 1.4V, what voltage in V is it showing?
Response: 4.5V
